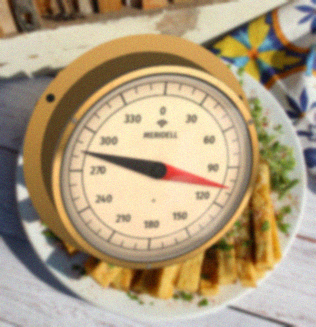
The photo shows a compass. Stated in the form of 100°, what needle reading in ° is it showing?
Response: 105°
